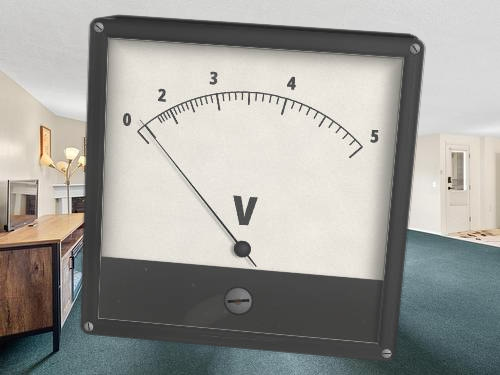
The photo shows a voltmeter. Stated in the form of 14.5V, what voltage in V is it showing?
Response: 1V
